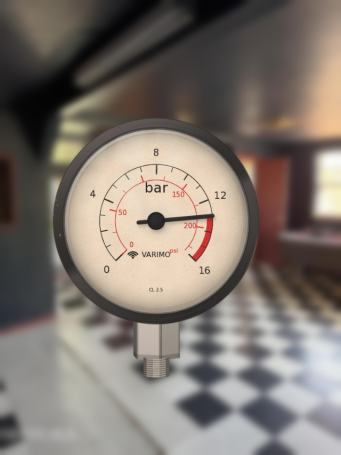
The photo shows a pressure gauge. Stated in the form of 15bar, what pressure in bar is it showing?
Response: 13bar
